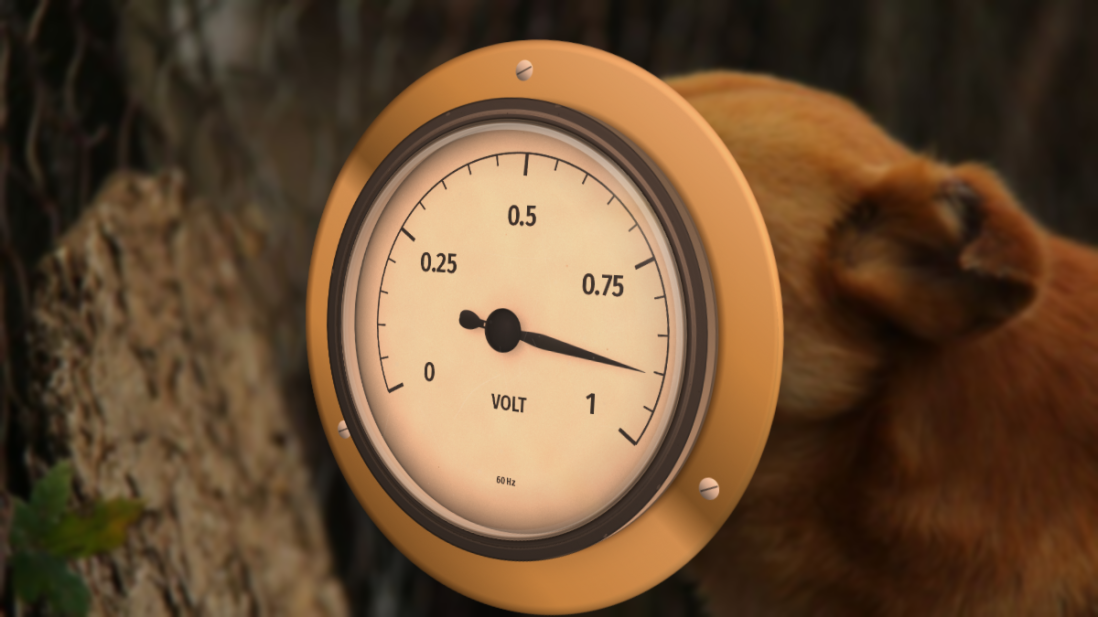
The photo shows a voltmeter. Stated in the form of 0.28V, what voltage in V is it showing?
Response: 0.9V
